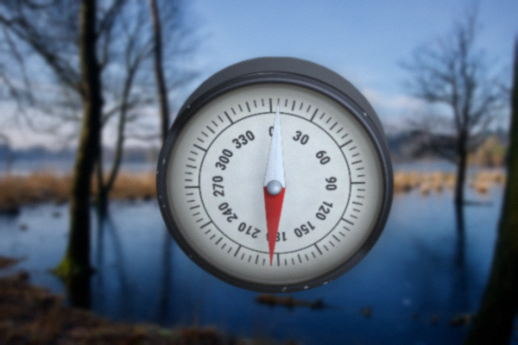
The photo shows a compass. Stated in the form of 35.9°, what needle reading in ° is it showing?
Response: 185°
